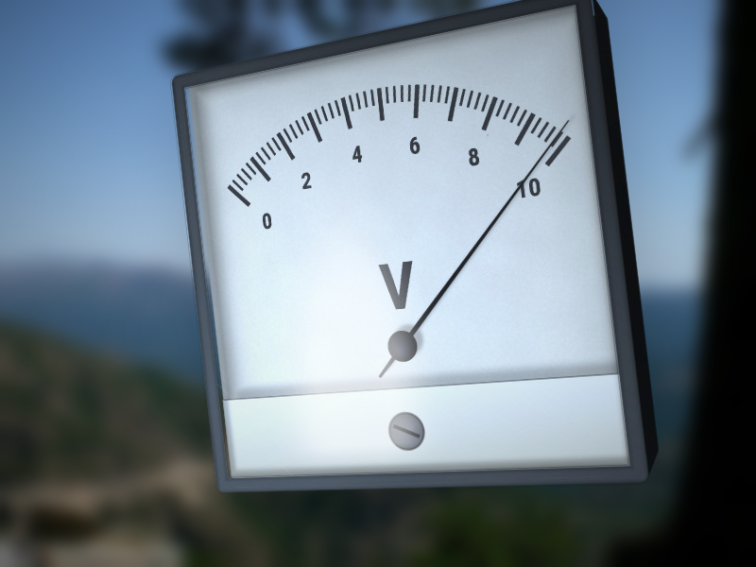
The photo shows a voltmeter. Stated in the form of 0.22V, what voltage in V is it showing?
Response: 9.8V
